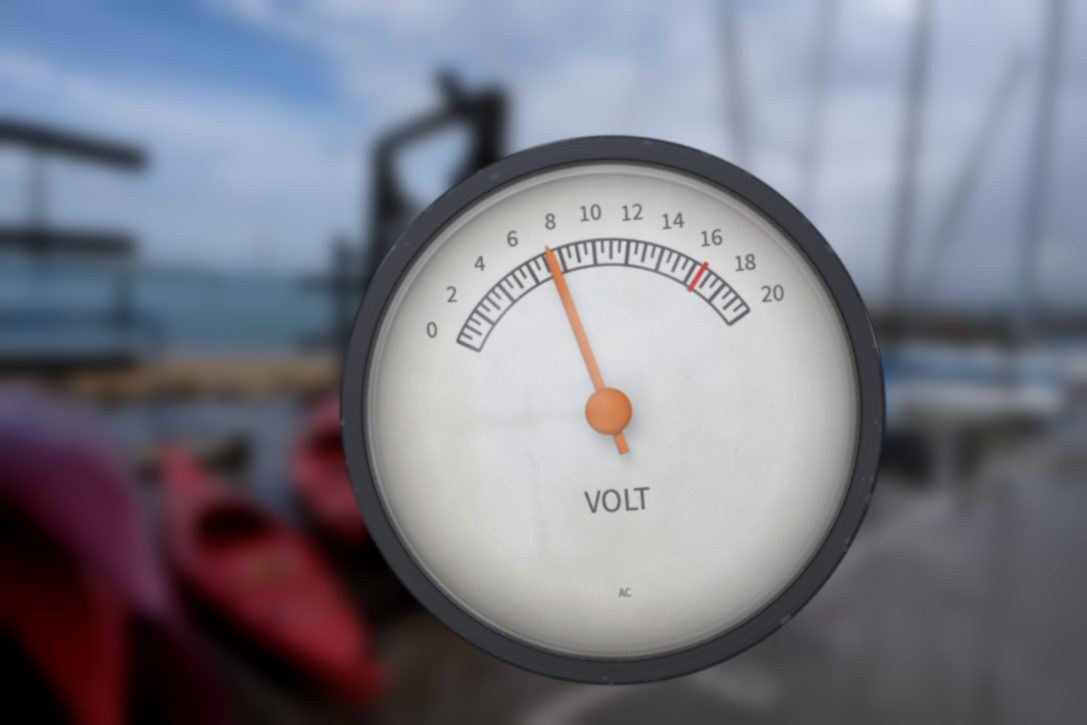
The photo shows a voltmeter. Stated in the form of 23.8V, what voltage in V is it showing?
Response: 7.5V
